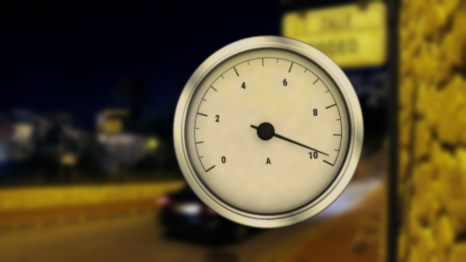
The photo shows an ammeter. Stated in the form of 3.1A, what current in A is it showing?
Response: 9.75A
